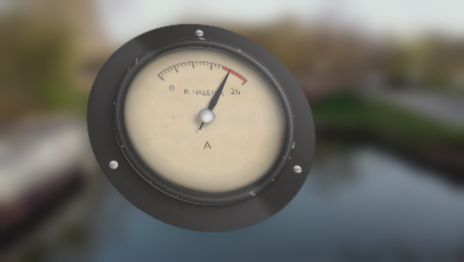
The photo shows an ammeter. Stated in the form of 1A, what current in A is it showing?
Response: 20A
